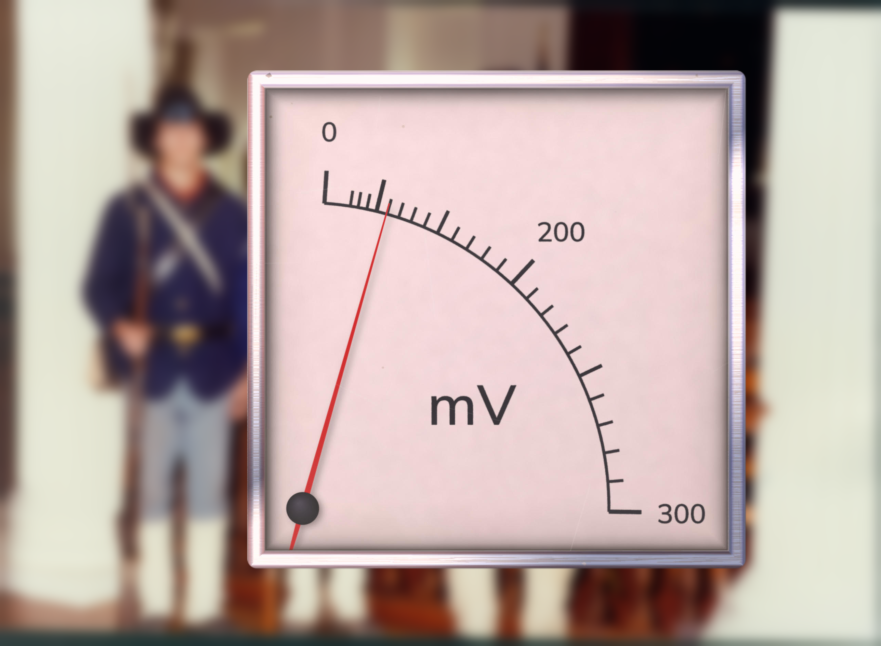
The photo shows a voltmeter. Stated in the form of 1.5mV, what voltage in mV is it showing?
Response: 110mV
